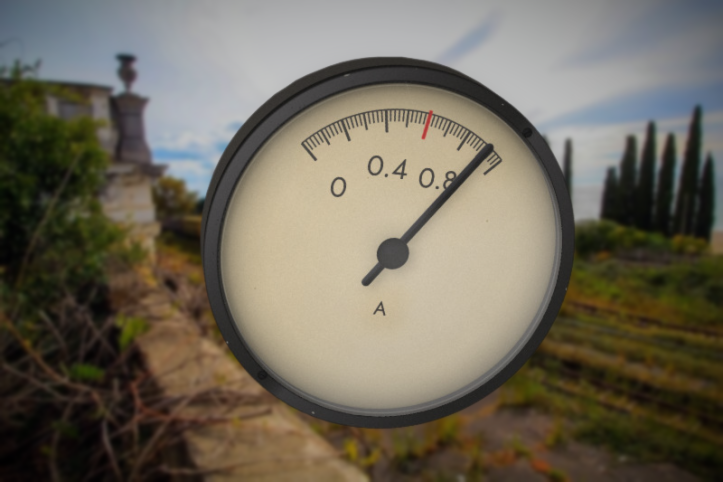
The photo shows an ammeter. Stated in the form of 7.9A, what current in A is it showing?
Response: 0.9A
